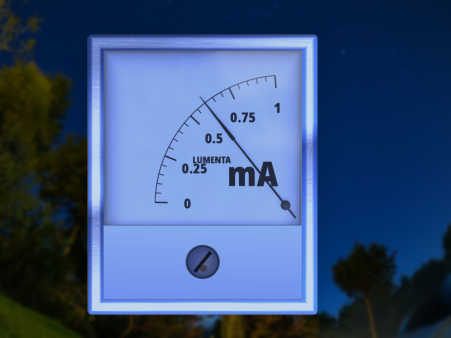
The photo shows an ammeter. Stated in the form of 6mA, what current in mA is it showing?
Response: 0.6mA
